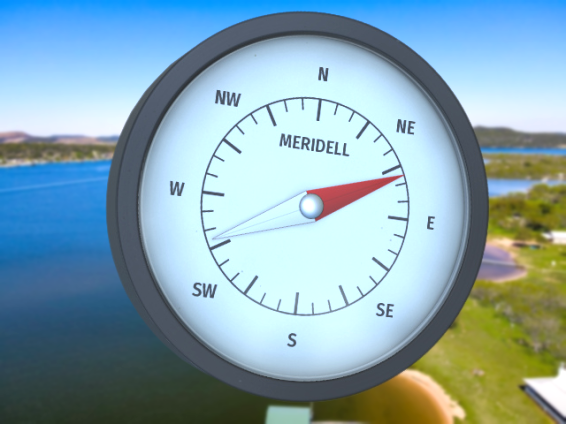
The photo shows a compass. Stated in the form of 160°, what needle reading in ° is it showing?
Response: 65°
